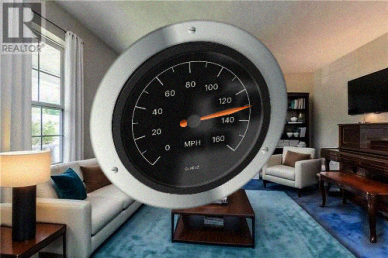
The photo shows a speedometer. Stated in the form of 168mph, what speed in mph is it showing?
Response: 130mph
